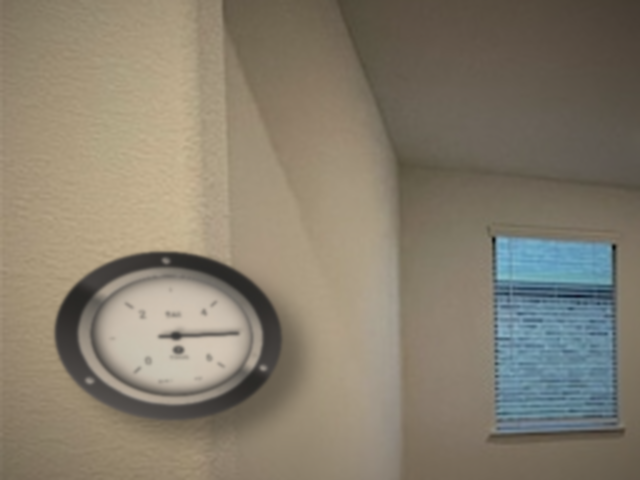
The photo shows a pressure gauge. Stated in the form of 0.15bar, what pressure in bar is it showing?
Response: 5bar
